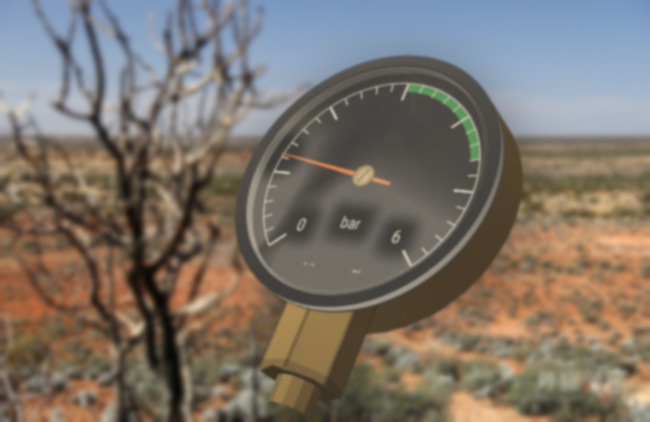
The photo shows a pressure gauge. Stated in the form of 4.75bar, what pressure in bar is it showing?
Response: 1.2bar
